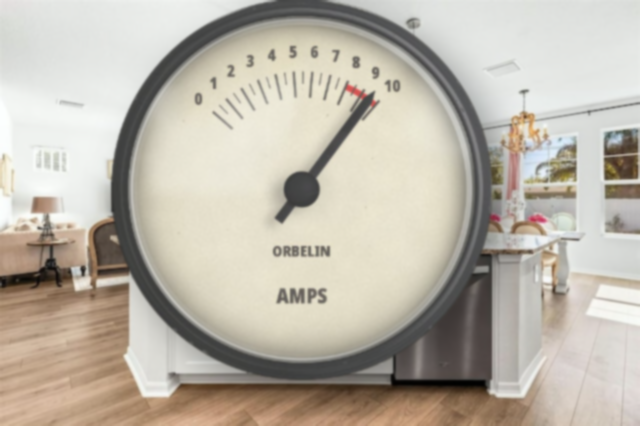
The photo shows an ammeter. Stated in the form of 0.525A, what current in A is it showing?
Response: 9.5A
